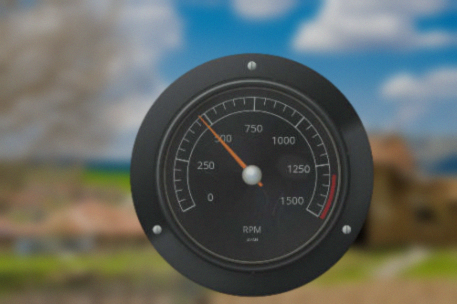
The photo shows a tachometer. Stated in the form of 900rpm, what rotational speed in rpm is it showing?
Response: 475rpm
